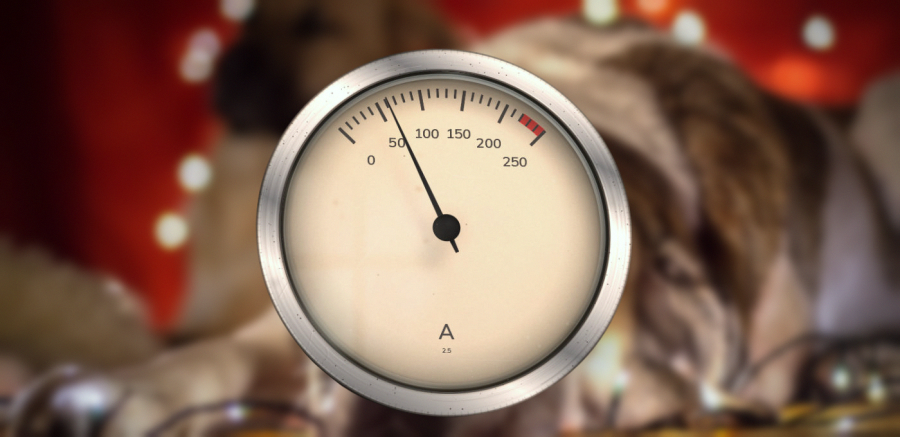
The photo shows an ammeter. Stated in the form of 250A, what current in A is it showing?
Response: 60A
